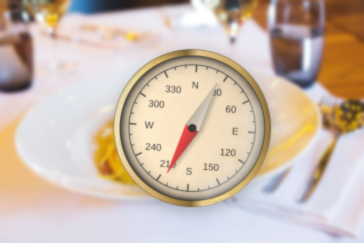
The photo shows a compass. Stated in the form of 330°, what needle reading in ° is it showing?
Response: 205°
